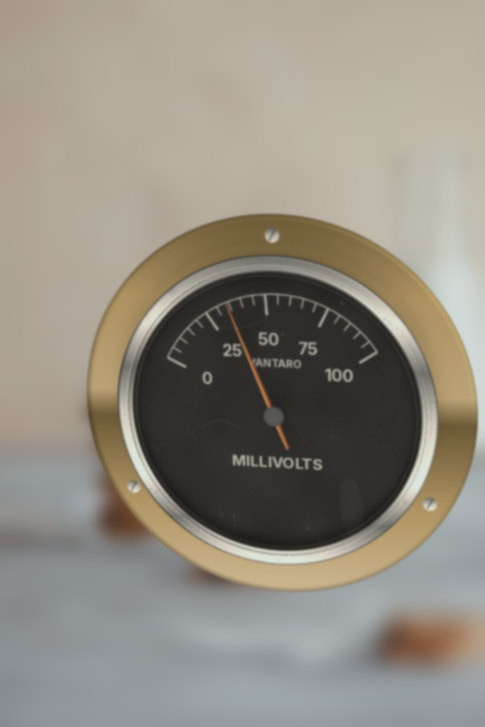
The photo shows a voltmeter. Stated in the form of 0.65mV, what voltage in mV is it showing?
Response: 35mV
